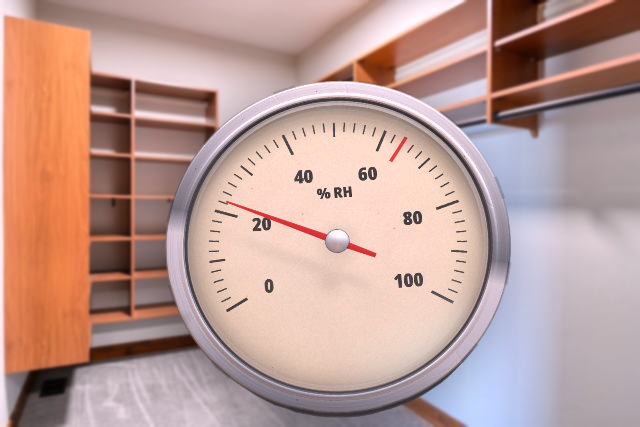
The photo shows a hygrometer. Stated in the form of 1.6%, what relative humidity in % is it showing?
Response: 22%
